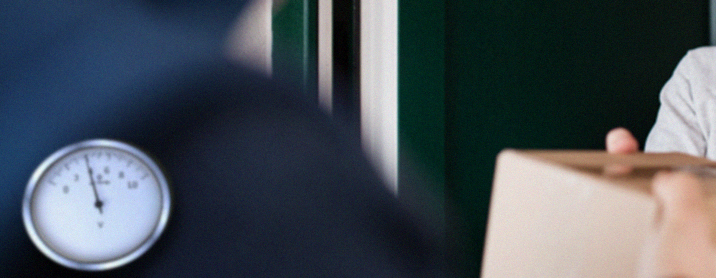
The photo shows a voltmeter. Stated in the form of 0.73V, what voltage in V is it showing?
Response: 4V
